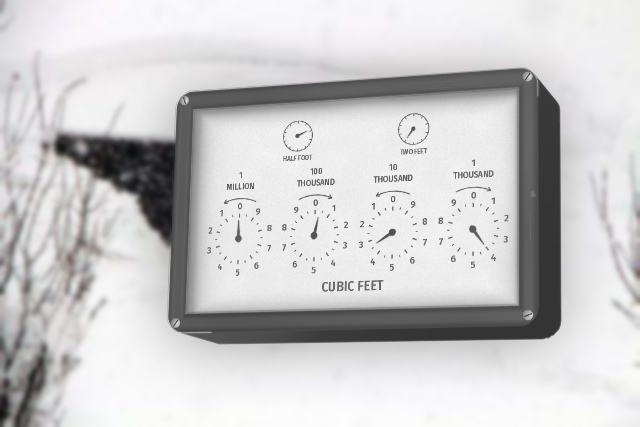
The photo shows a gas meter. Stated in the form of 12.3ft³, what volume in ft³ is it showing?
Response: 3400ft³
